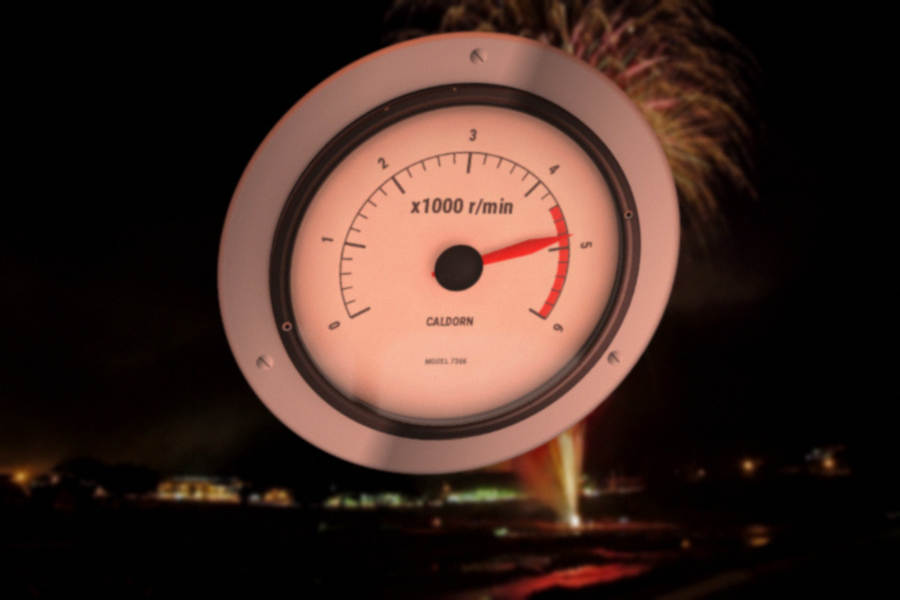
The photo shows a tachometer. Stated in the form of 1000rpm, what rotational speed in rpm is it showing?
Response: 4800rpm
